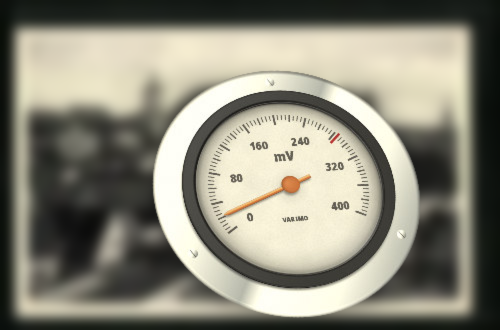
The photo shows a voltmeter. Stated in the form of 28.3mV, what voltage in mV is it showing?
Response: 20mV
